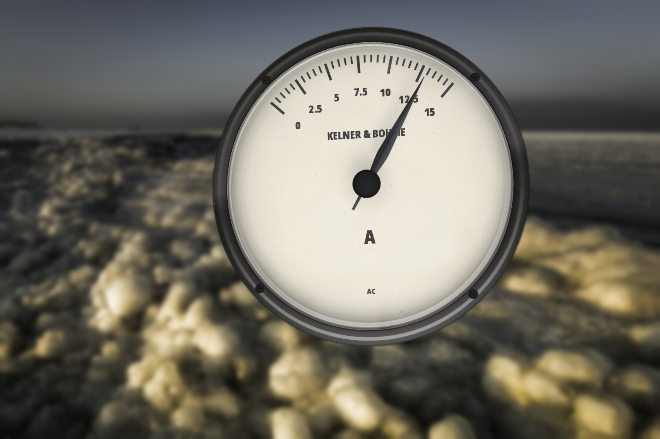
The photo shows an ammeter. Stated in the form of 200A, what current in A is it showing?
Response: 13A
